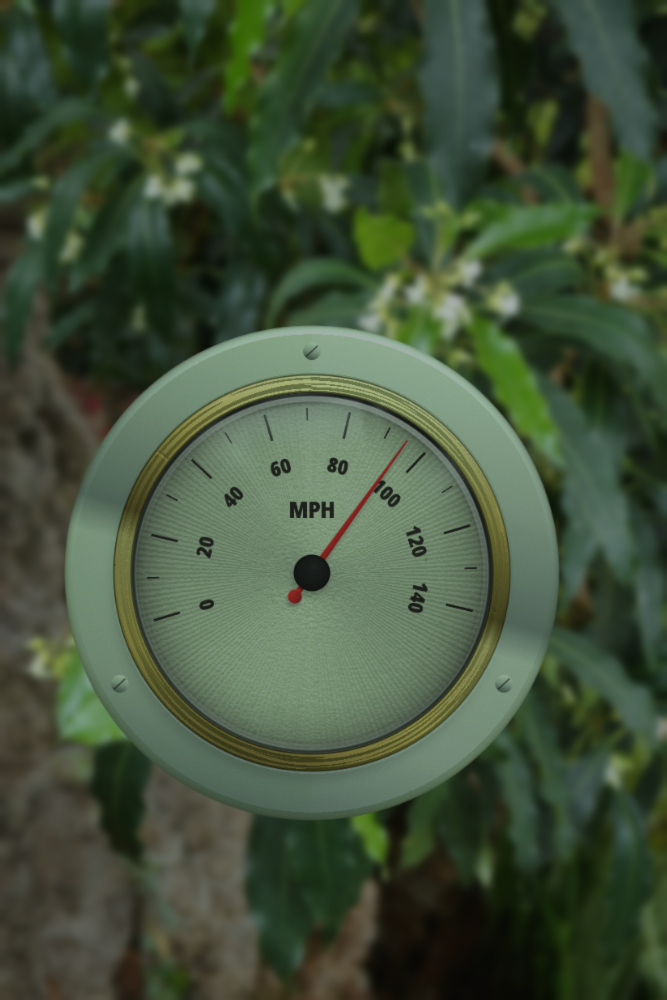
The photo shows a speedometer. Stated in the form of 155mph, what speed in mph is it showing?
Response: 95mph
